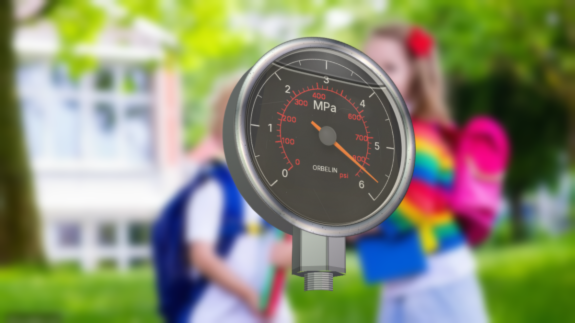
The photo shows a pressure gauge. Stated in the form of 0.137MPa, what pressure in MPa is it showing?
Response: 5.75MPa
